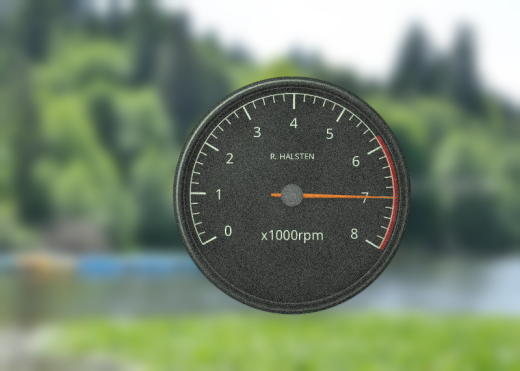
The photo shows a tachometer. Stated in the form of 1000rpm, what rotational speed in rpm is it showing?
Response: 7000rpm
